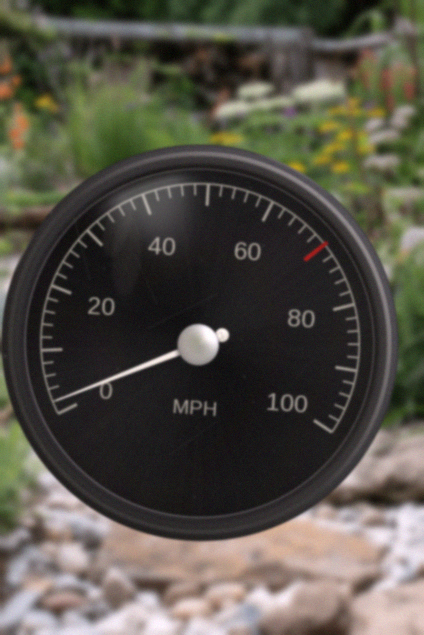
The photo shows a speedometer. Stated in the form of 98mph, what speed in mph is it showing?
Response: 2mph
